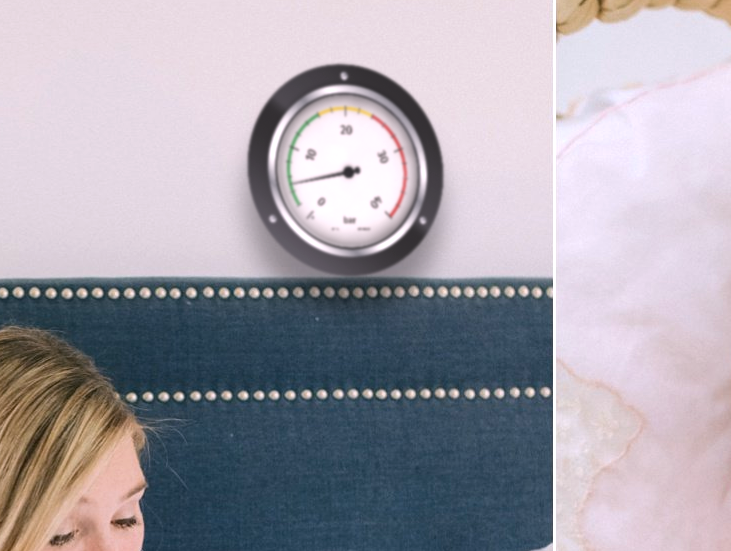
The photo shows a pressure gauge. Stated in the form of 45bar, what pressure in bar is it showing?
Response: 5bar
